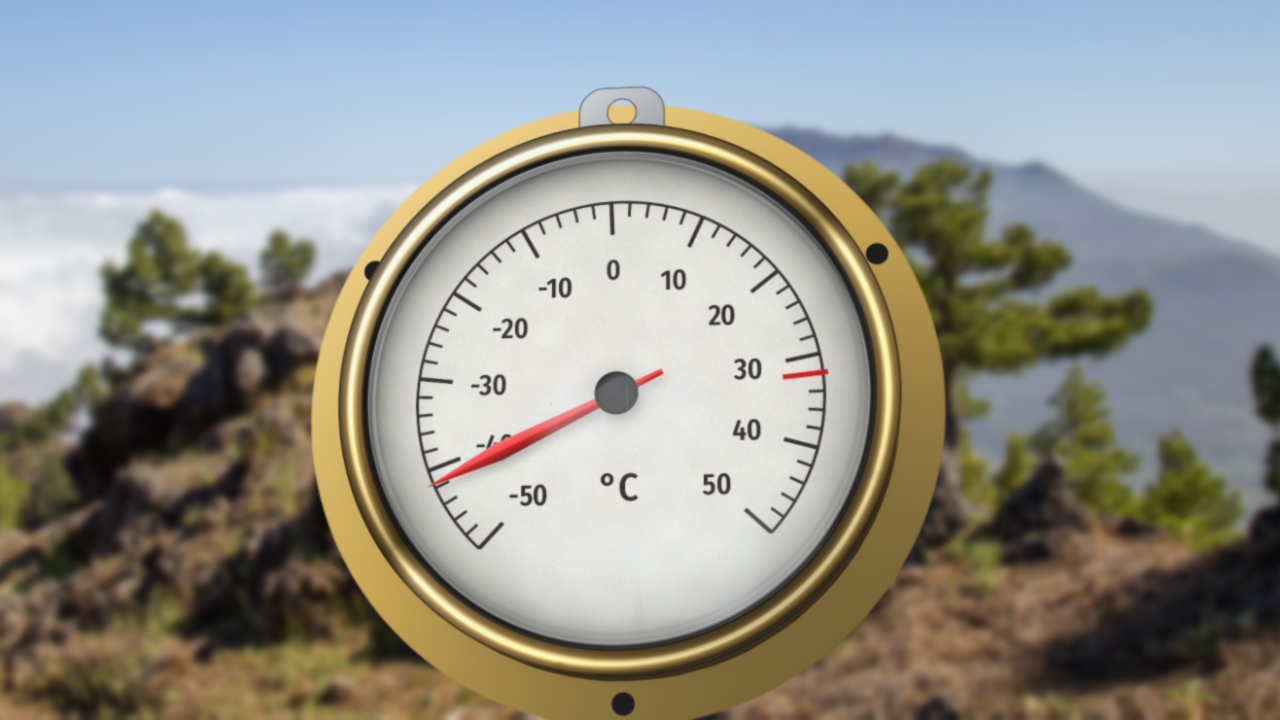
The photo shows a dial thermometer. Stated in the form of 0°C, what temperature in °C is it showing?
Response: -42°C
